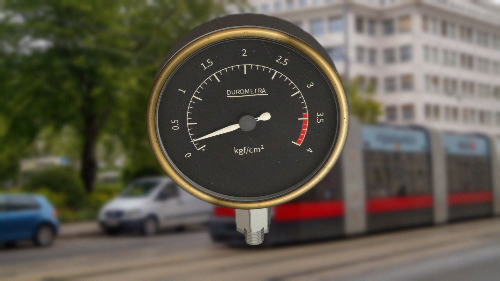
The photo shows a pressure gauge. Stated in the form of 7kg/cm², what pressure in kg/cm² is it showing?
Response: 0.2kg/cm²
